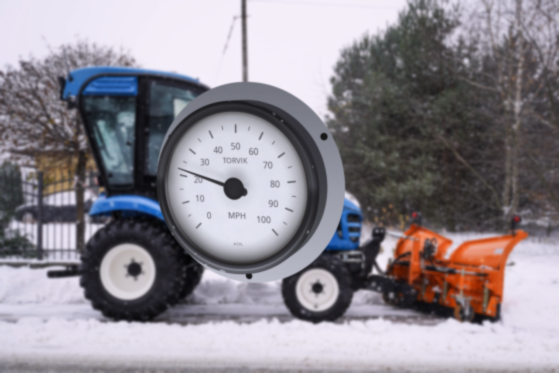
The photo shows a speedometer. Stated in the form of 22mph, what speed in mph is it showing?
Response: 22.5mph
